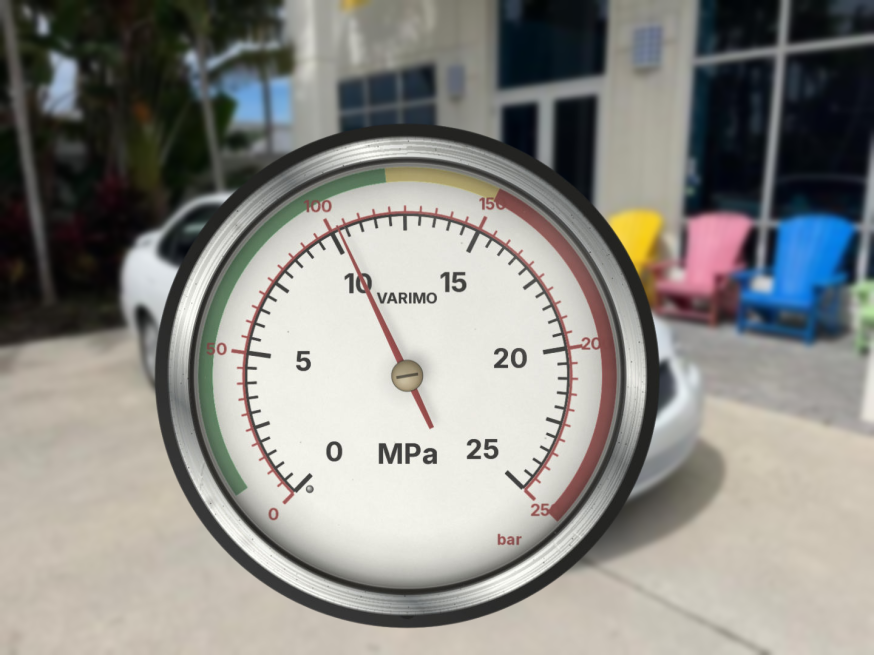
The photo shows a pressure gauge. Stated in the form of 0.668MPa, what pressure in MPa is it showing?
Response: 10.25MPa
